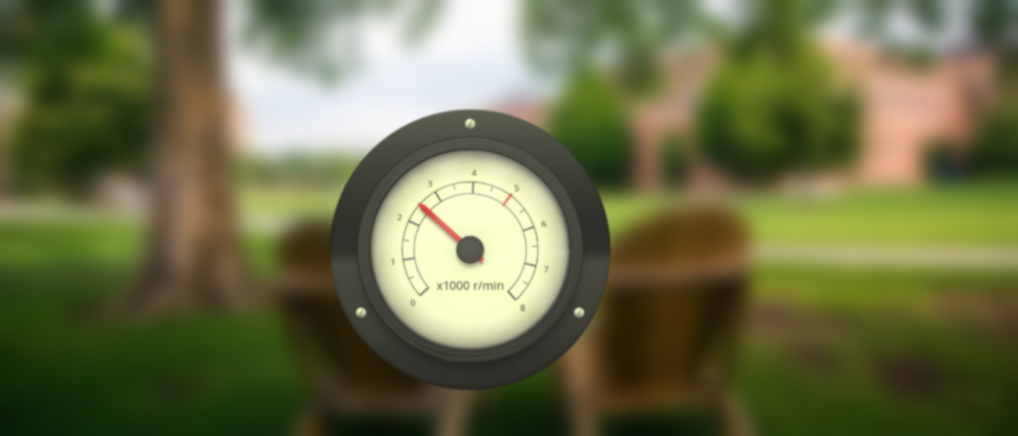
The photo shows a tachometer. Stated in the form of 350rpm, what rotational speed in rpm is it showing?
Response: 2500rpm
